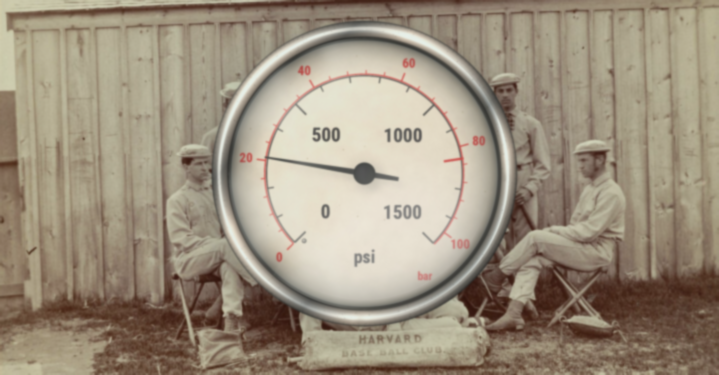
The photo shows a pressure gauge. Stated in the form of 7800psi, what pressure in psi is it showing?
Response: 300psi
